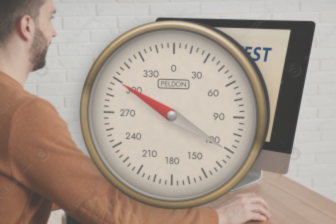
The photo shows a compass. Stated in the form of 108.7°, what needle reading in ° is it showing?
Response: 300°
